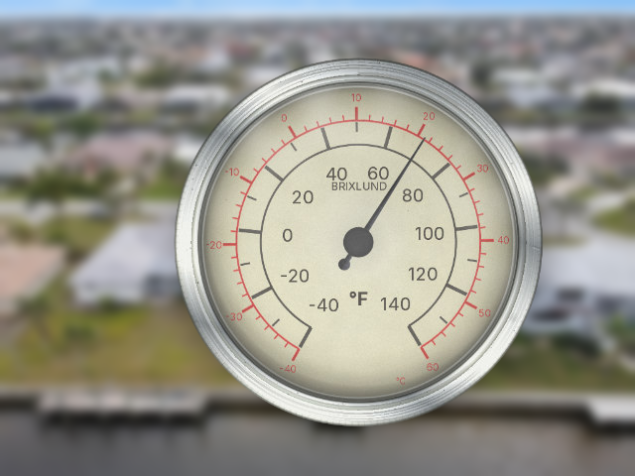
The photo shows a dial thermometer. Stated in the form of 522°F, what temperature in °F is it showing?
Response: 70°F
